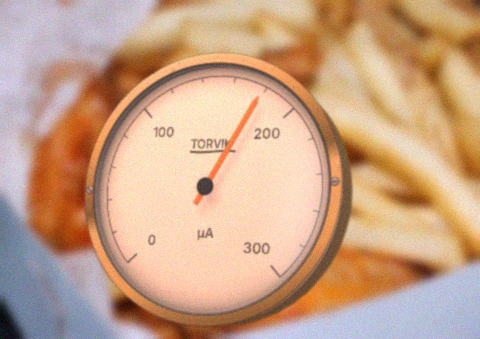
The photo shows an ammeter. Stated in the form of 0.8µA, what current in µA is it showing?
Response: 180µA
